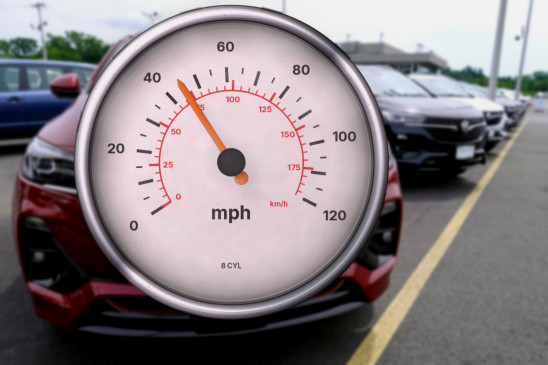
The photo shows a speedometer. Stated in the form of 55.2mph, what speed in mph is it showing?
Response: 45mph
